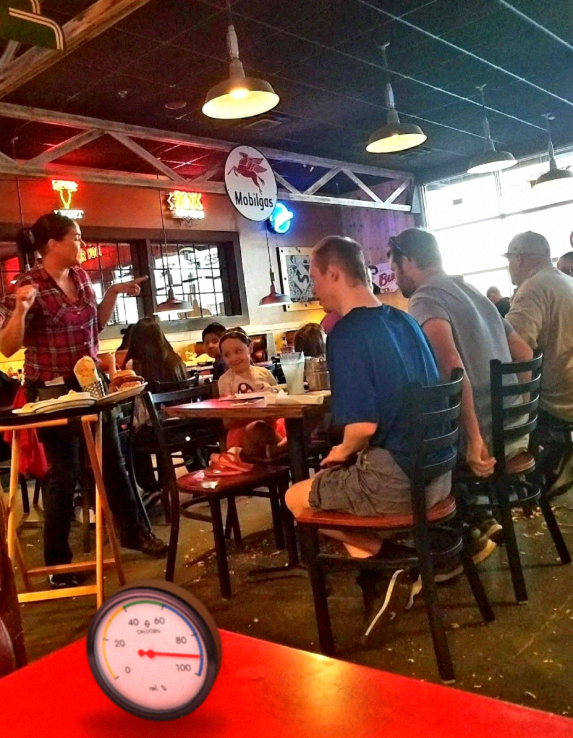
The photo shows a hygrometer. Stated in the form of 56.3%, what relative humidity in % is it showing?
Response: 90%
